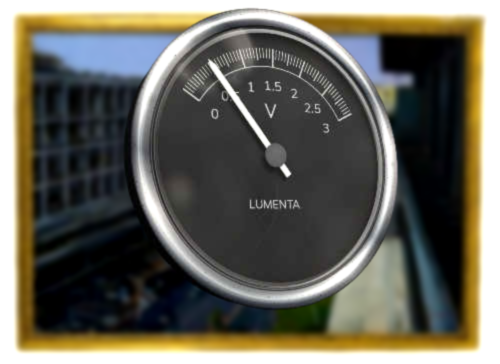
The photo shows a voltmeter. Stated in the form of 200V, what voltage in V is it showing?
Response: 0.5V
